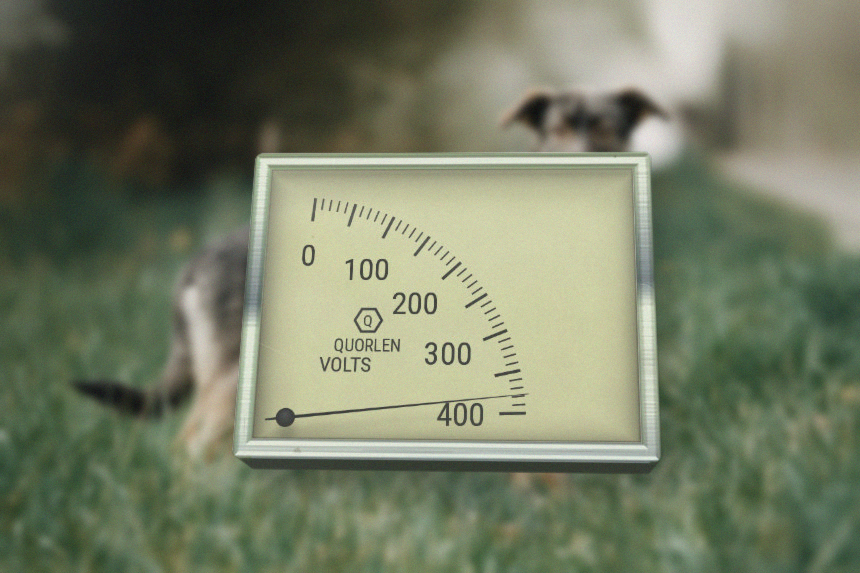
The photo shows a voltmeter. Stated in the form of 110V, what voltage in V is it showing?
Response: 380V
